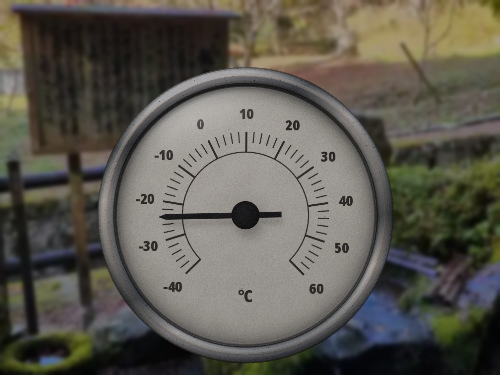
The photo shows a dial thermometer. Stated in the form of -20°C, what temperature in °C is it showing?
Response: -24°C
